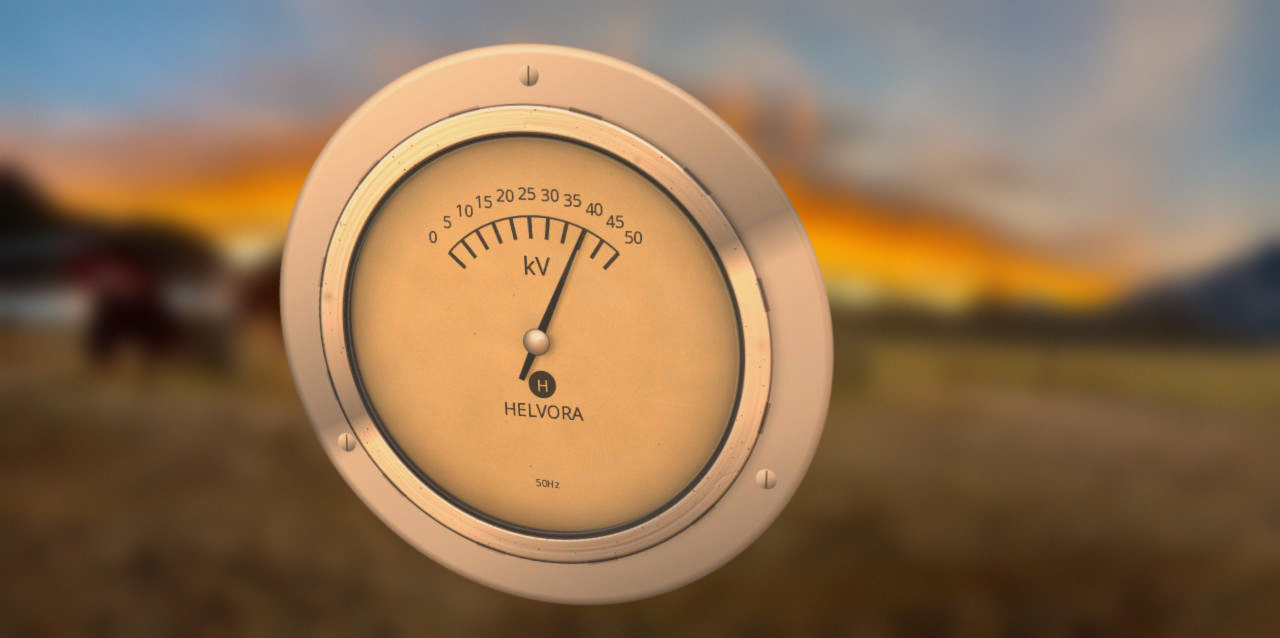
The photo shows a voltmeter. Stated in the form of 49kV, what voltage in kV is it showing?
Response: 40kV
